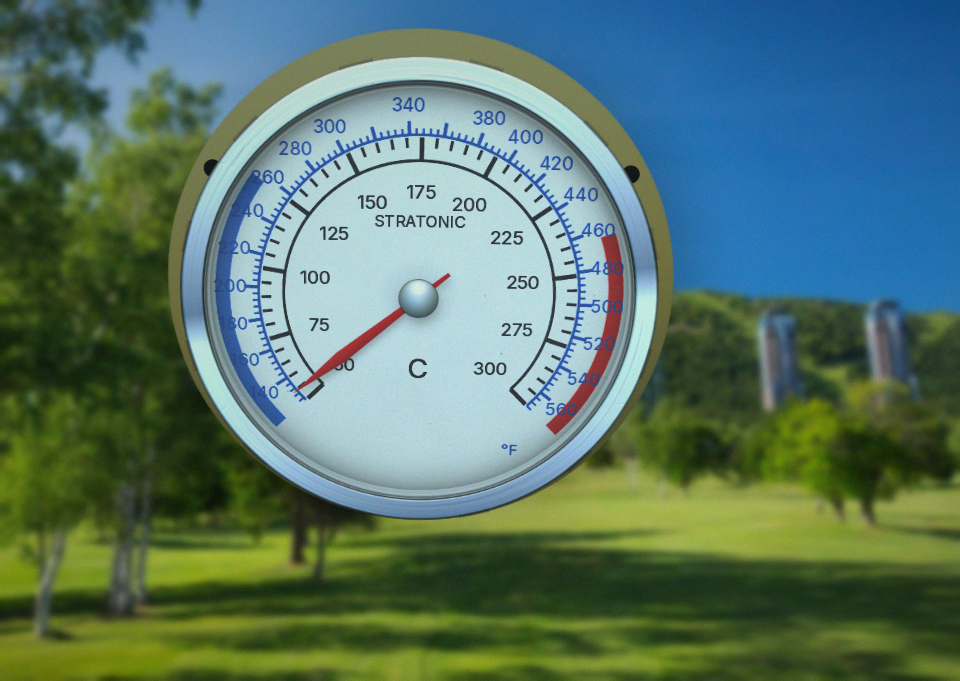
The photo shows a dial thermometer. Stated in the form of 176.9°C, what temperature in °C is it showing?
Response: 55°C
